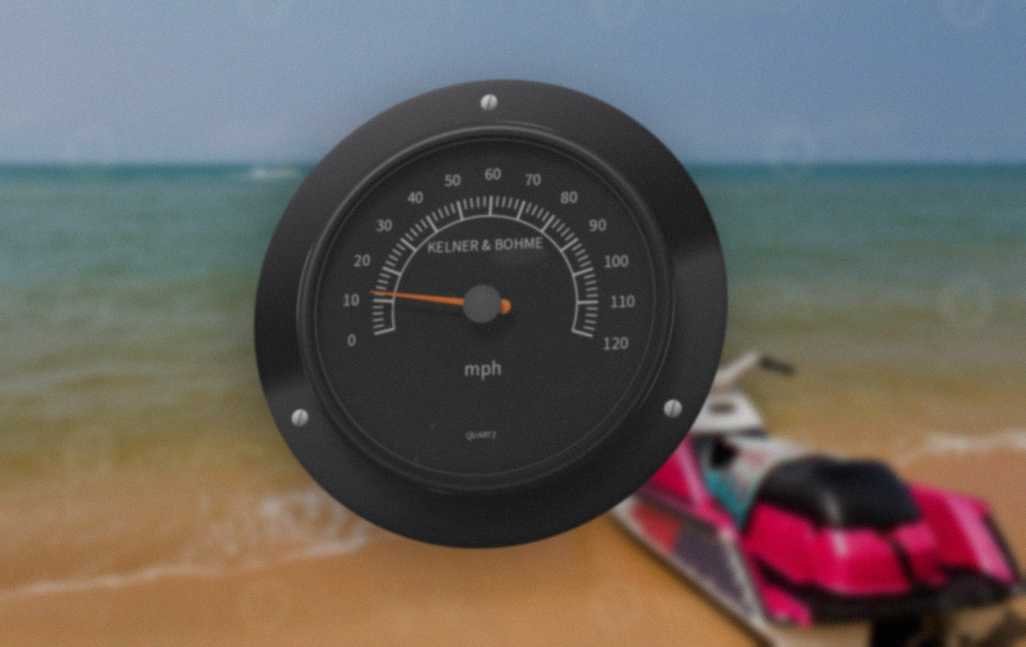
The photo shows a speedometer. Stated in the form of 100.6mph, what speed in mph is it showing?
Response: 12mph
